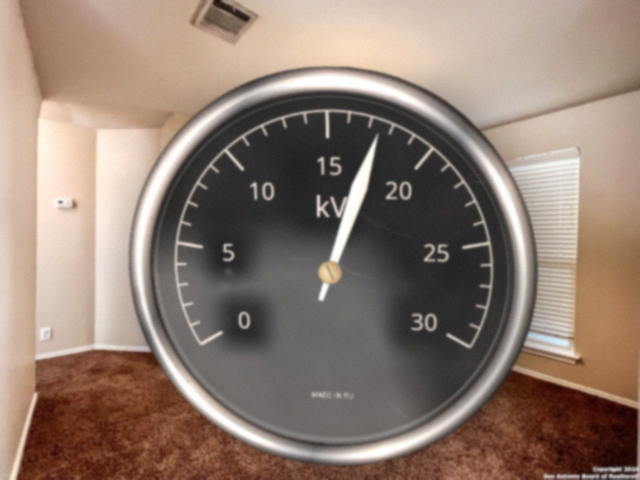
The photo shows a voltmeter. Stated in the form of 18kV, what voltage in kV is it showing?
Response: 17.5kV
